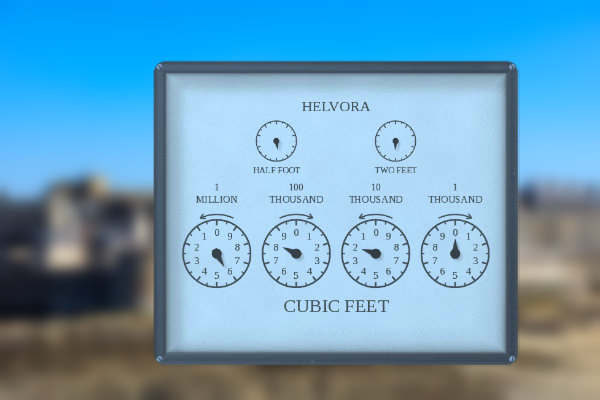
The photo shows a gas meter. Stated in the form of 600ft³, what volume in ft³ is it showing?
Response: 582000ft³
